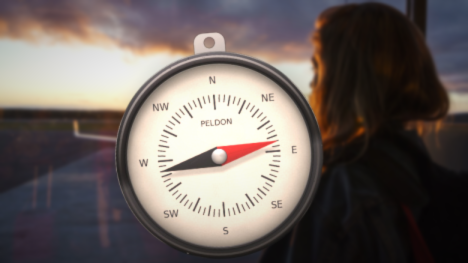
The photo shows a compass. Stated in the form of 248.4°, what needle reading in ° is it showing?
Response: 80°
